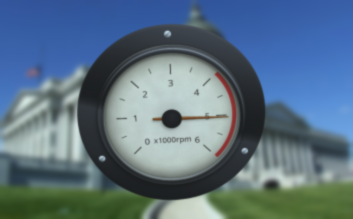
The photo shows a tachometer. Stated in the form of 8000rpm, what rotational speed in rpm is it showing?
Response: 5000rpm
